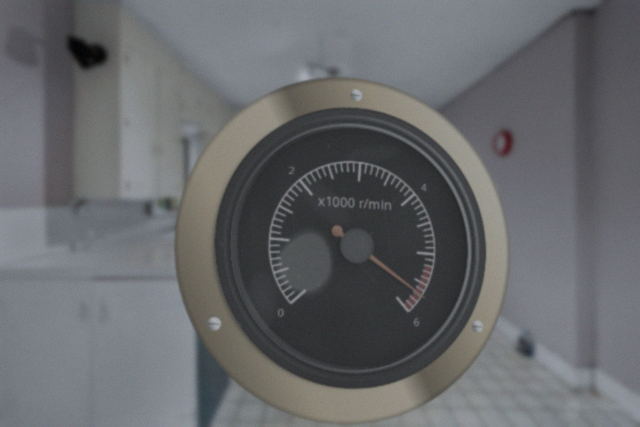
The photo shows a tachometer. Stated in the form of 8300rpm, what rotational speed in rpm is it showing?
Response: 5700rpm
